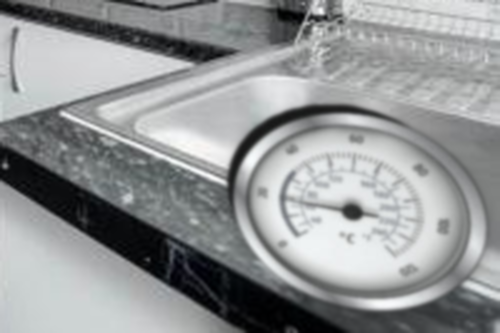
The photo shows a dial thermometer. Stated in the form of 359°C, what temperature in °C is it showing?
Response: 20°C
